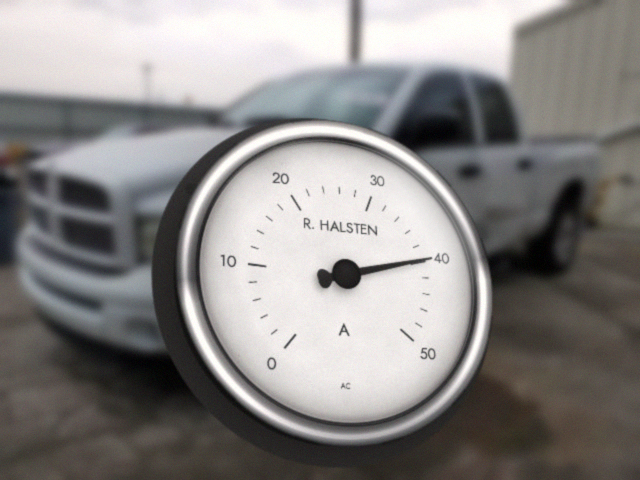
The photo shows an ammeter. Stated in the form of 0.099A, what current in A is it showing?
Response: 40A
